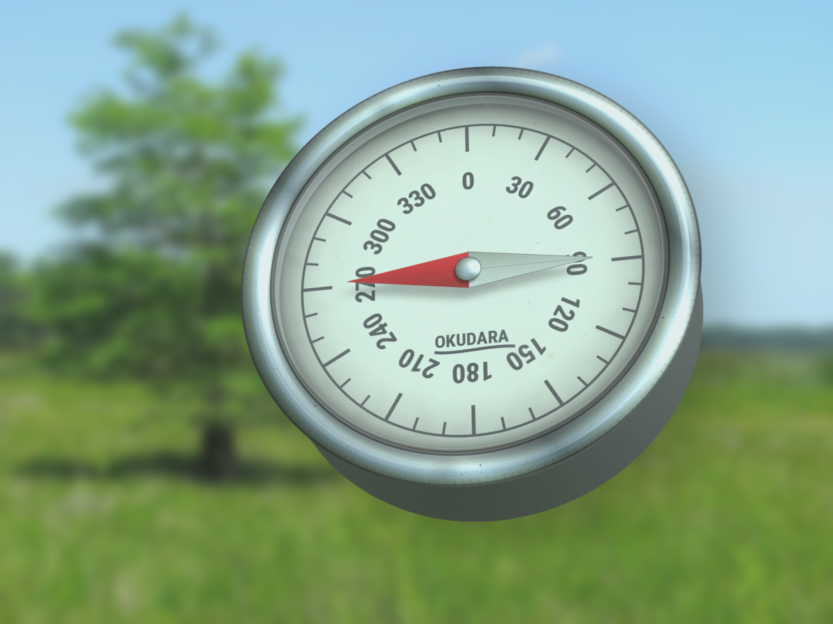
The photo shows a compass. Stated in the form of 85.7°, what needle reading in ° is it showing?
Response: 270°
